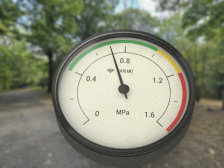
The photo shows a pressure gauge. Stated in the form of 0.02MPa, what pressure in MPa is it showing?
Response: 0.7MPa
